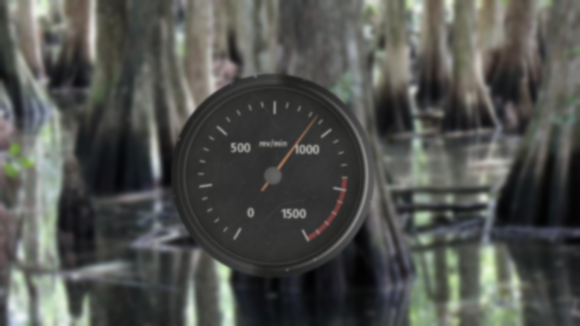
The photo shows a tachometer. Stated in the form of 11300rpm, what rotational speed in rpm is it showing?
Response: 925rpm
